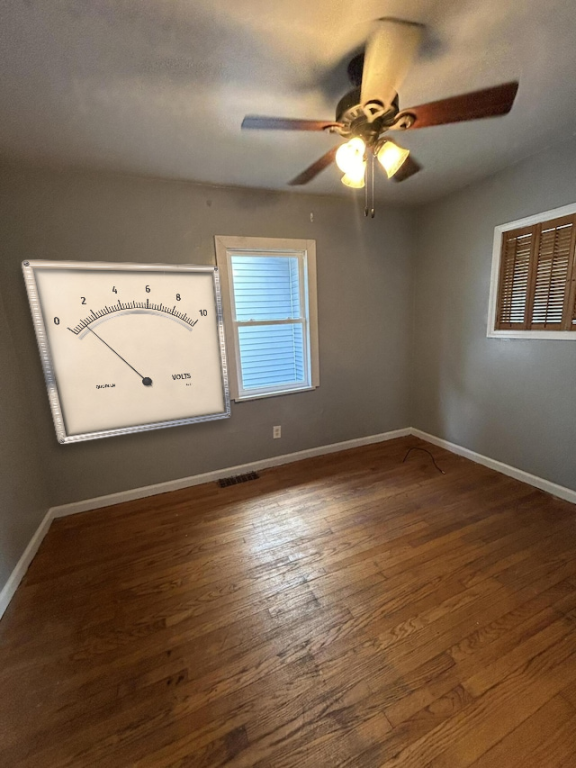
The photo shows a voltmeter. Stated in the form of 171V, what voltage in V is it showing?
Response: 1V
